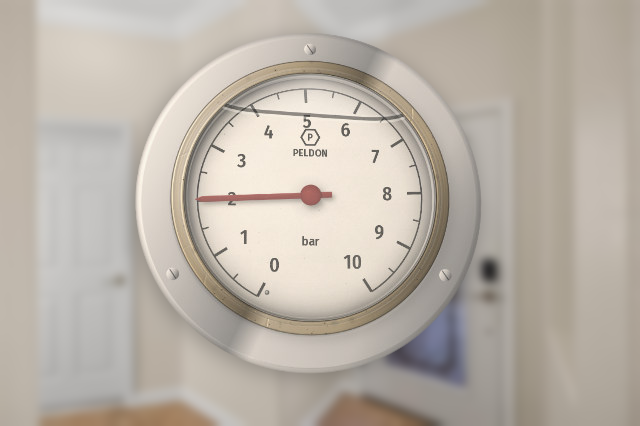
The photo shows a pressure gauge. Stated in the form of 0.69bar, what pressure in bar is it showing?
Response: 2bar
